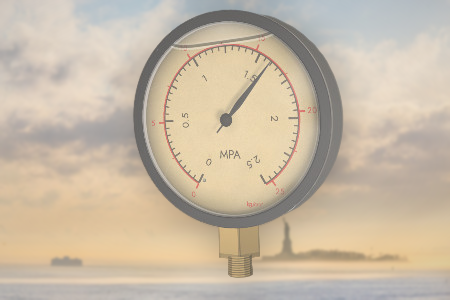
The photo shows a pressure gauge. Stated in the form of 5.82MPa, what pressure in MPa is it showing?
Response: 1.6MPa
